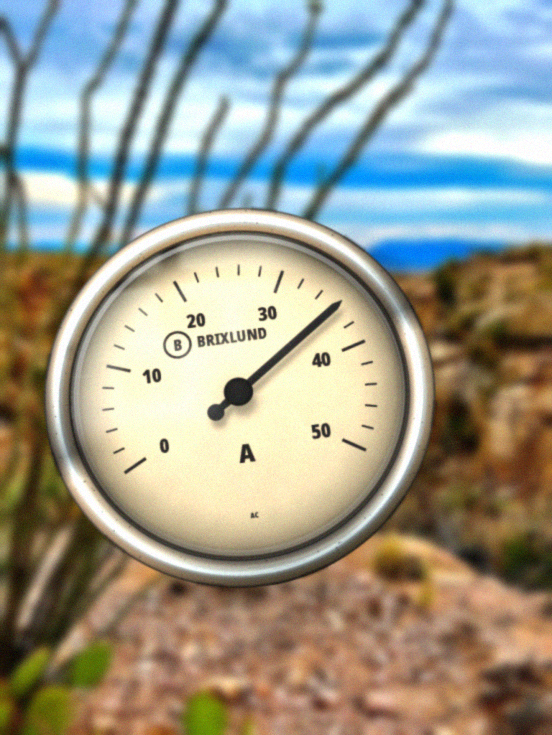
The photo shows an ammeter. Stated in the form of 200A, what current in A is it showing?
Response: 36A
